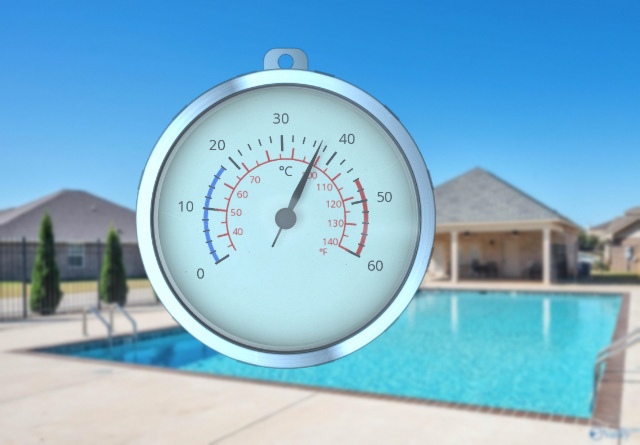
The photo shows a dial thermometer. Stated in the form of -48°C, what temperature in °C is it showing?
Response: 37°C
